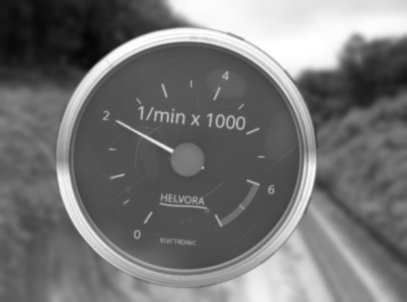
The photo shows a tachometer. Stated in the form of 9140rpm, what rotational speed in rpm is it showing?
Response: 2000rpm
